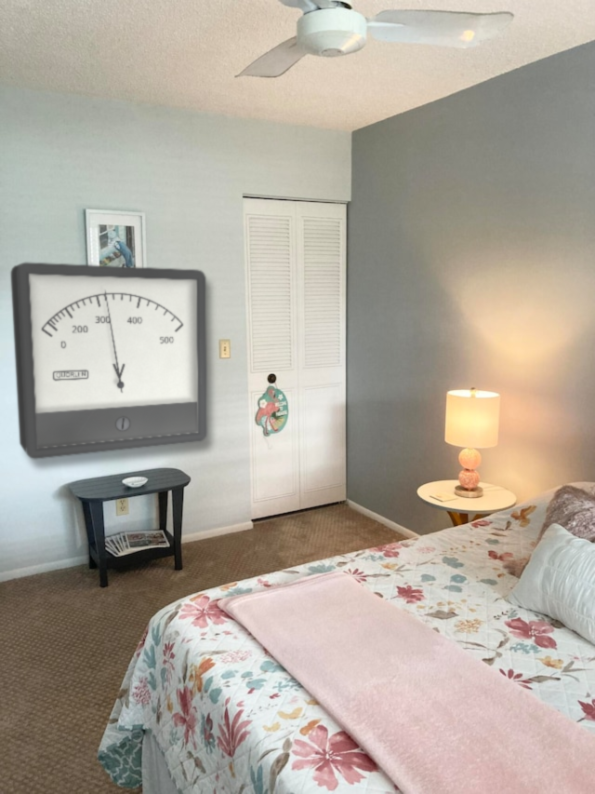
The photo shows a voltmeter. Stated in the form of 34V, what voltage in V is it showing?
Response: 320V
